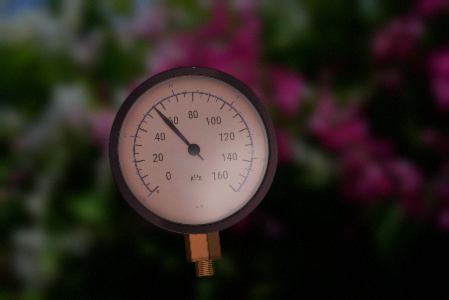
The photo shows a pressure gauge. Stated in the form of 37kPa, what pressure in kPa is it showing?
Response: 55kPa
